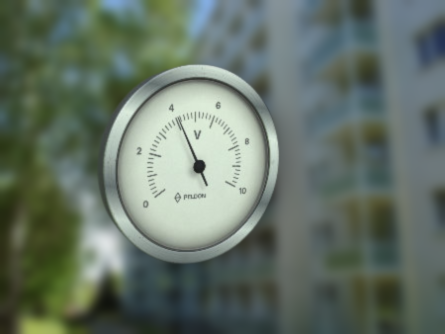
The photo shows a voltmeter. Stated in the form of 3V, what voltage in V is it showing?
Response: 4V
